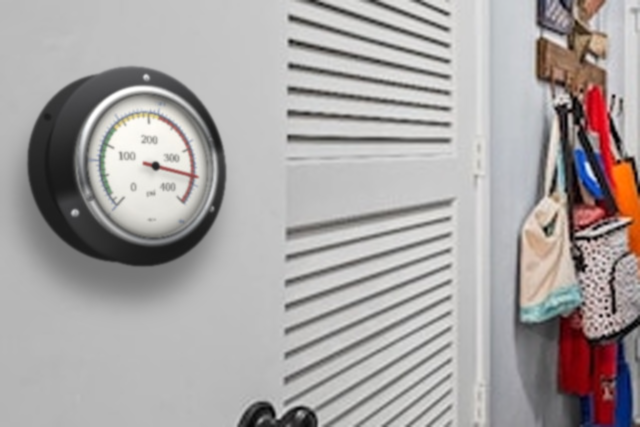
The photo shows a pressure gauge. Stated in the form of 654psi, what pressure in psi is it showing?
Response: 350psi
